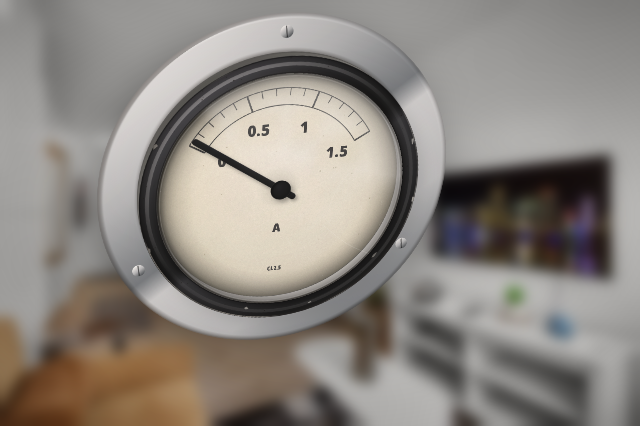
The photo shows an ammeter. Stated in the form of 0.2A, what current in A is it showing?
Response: 0.05A
